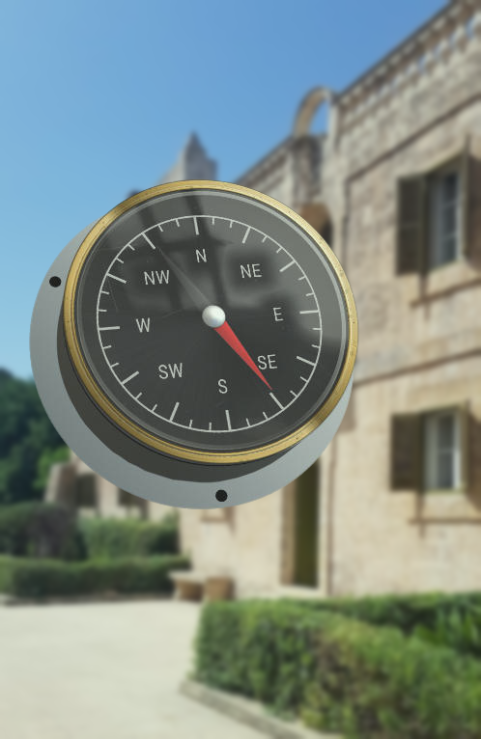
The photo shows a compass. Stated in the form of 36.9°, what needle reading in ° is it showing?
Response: 150°
